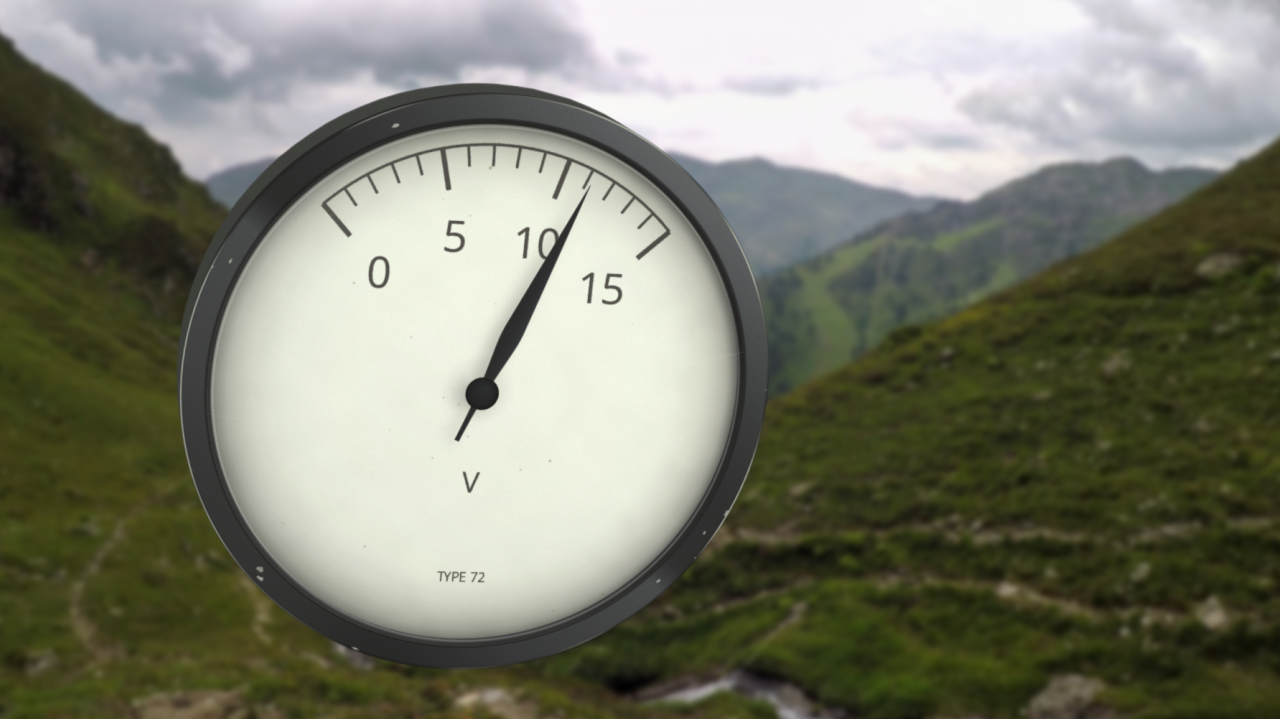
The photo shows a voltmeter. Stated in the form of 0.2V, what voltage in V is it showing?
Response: 11V
